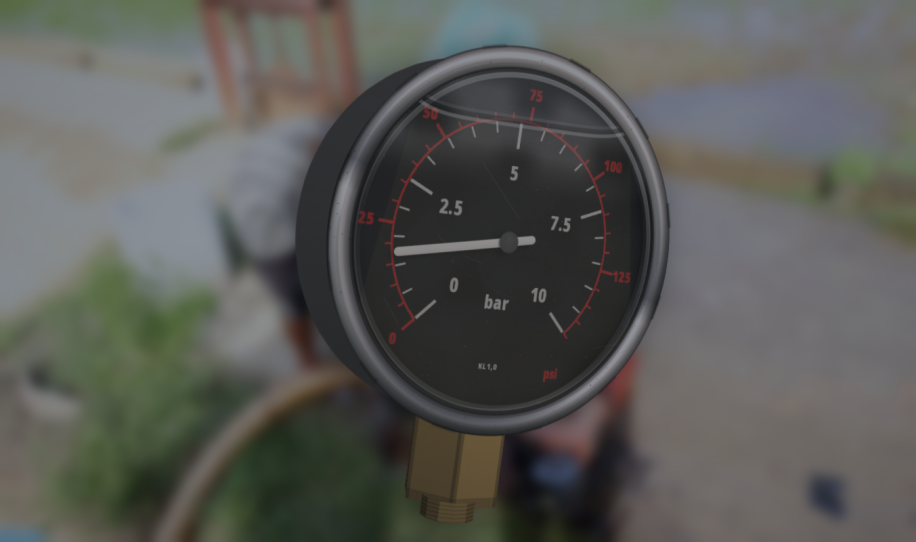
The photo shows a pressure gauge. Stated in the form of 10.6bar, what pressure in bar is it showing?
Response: 1.25bar
